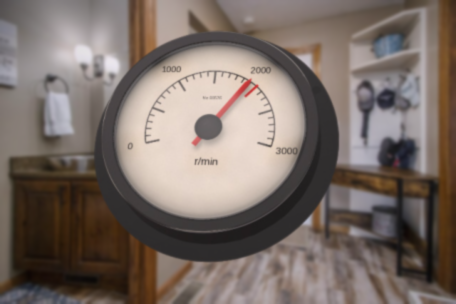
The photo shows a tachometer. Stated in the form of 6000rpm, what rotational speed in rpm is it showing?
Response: 2000rpm
